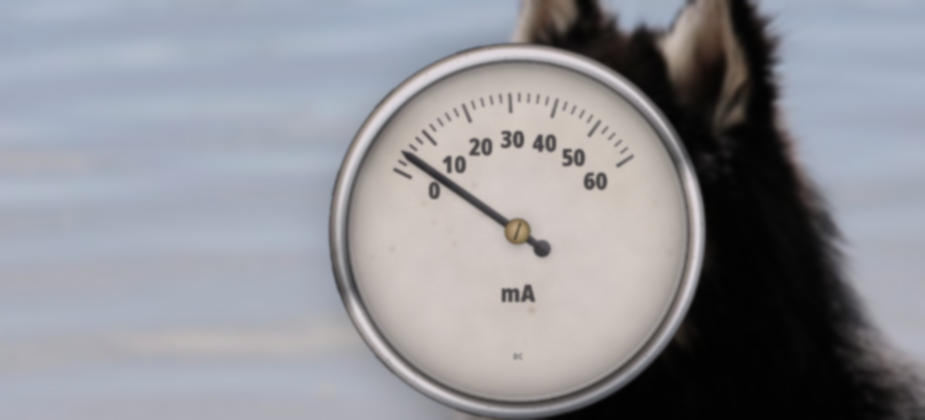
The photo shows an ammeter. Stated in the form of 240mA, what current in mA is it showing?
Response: 4mA
